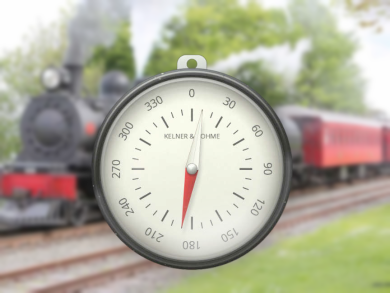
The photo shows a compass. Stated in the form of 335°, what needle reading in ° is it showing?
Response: 190°
